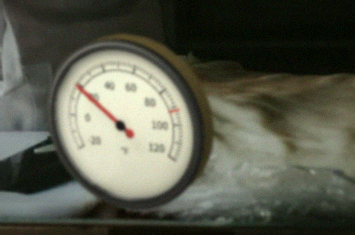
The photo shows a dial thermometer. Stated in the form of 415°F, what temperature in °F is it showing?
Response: 20°F
